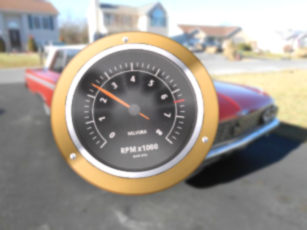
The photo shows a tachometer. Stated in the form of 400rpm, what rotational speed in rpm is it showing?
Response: 2400rpm
